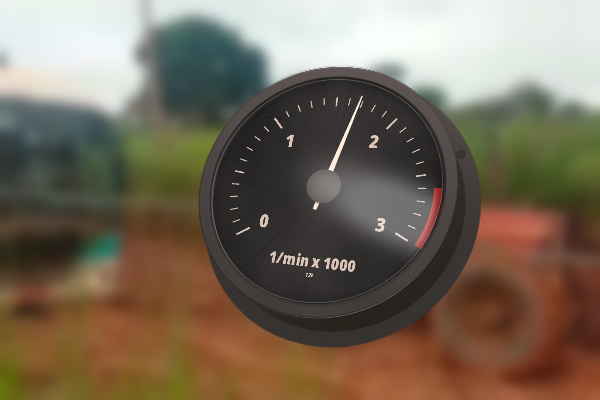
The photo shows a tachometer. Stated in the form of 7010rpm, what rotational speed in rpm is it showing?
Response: 1700rpm
